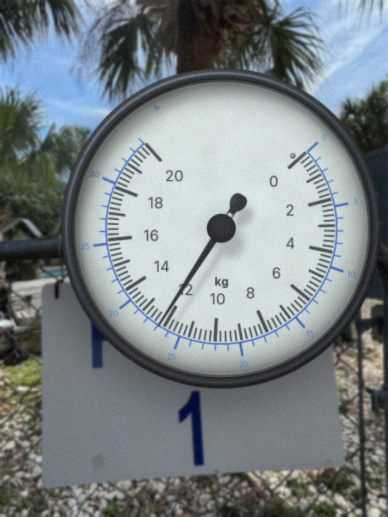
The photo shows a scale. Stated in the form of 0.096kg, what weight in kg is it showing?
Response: 12.2kg
